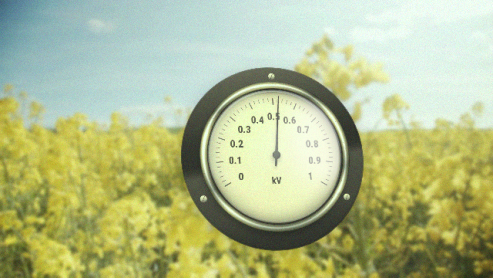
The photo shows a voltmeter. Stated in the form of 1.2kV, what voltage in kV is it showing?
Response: 0.52kV
